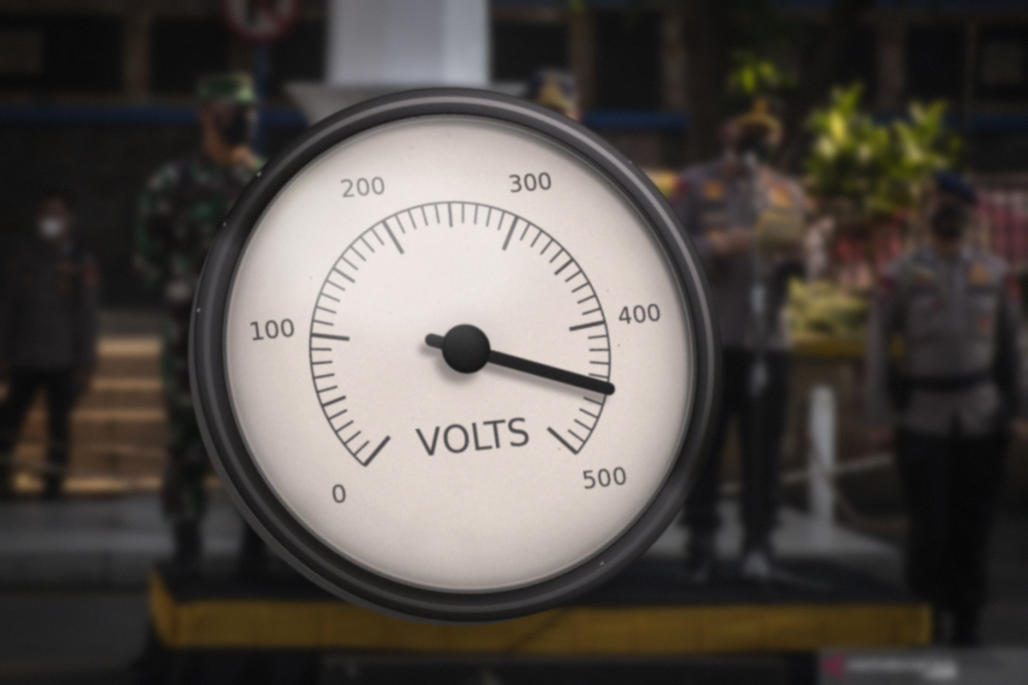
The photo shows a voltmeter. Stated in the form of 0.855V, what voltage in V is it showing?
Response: 450V
